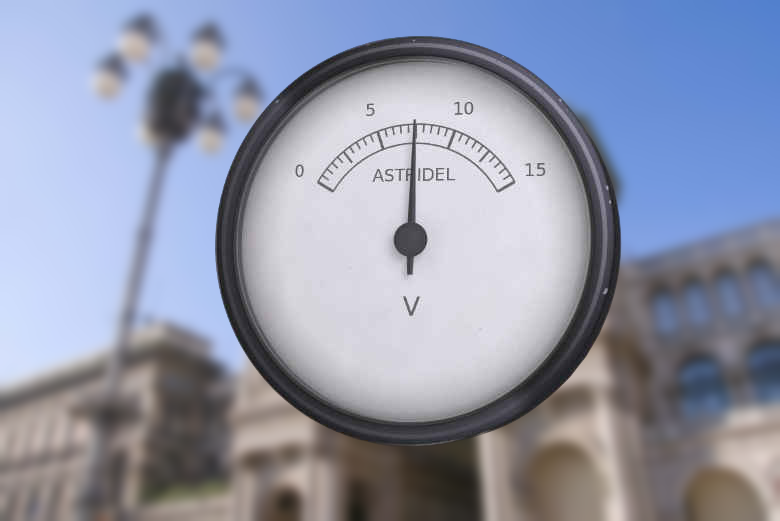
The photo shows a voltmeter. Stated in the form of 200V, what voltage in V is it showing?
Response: 7.5V
